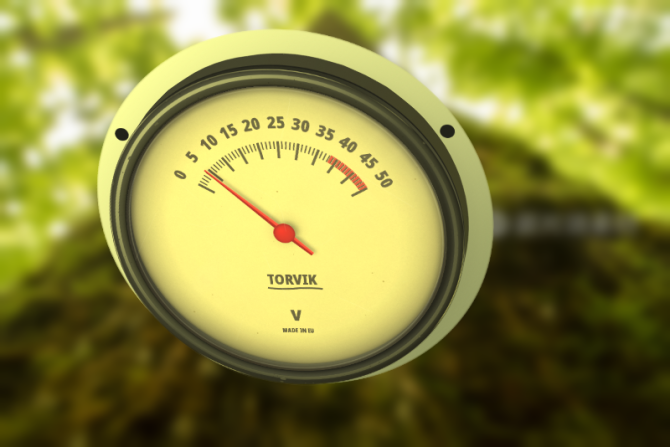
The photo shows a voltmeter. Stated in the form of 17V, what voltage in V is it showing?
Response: 5V
